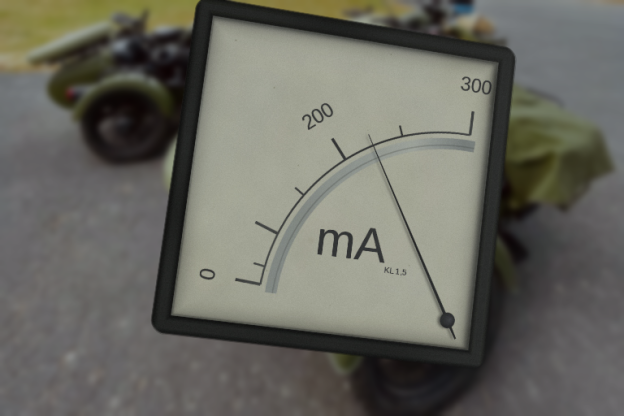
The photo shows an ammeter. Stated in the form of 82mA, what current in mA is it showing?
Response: 225mA
